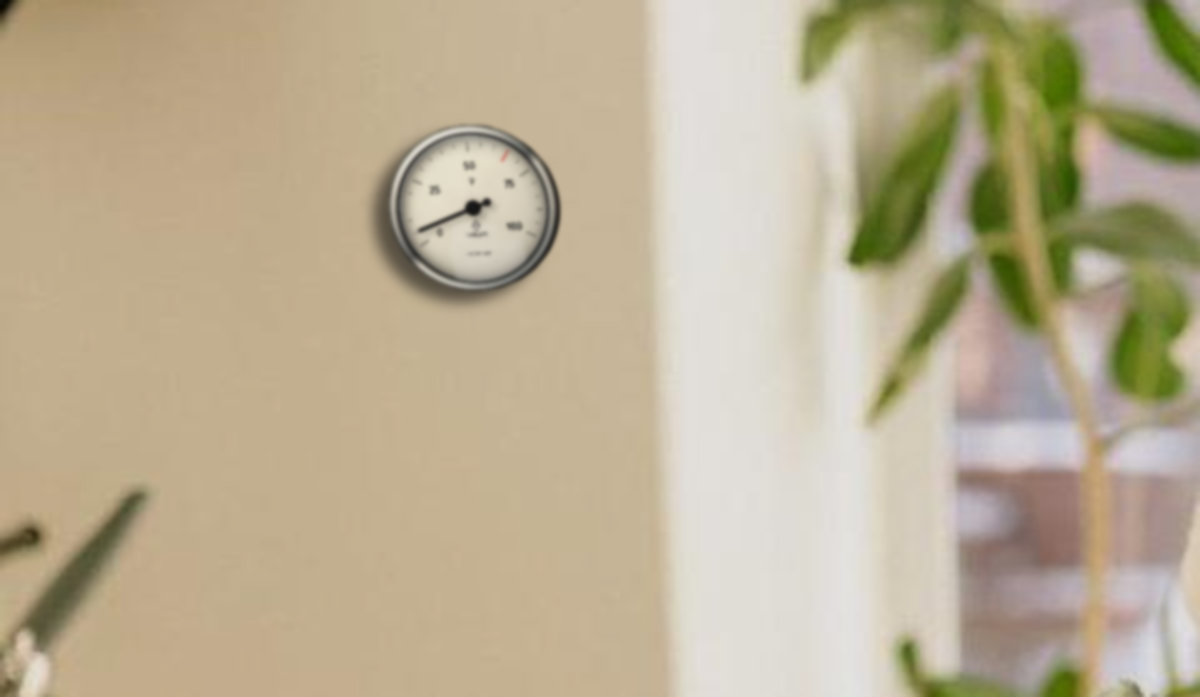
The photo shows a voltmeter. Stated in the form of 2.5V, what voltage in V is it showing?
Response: 5V
